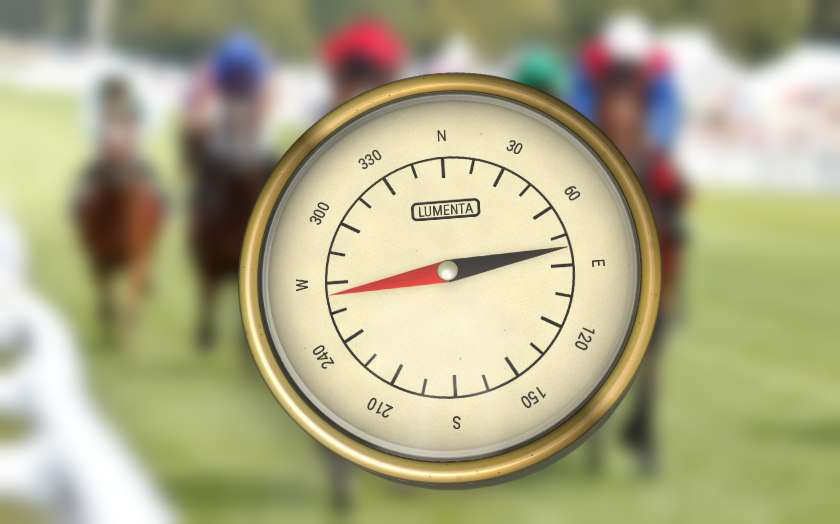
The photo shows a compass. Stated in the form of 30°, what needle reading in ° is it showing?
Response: 262.5°
